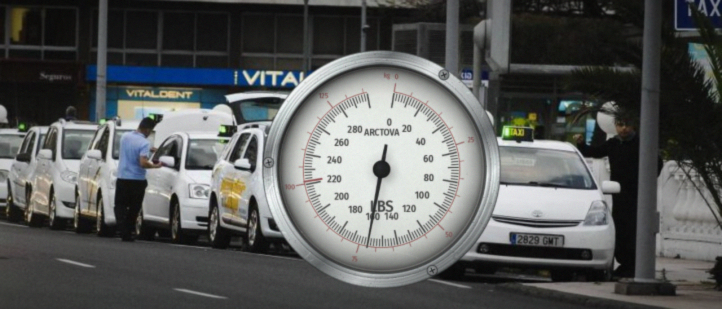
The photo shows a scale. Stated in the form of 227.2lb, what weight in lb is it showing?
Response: 160lb
